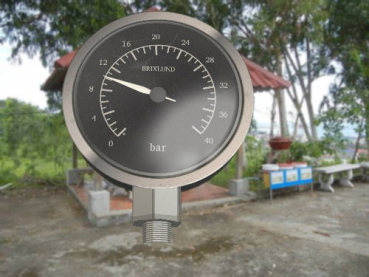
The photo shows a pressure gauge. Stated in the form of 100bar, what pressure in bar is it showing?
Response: 10bar
